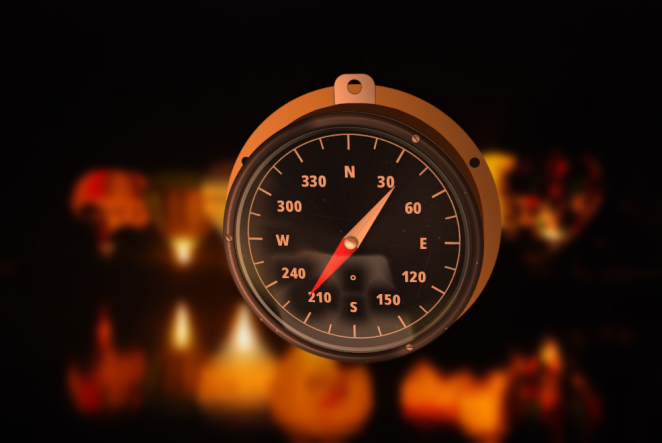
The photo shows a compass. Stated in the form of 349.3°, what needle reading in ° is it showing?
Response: 217.5°
